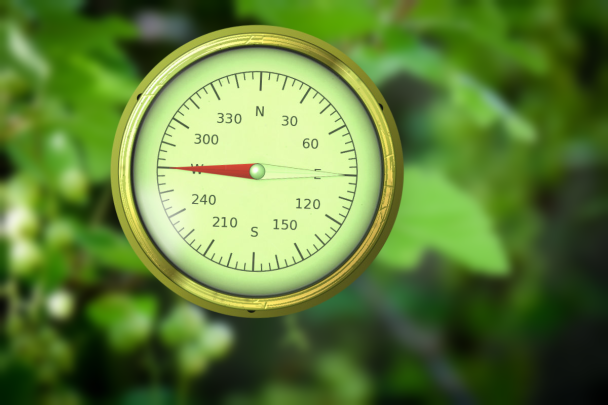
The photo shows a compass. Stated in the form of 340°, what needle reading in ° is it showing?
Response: 270°
